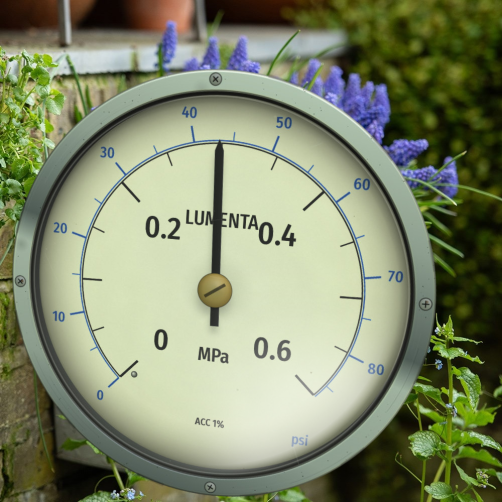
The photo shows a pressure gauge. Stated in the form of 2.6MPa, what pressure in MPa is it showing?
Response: 0.3MPa
